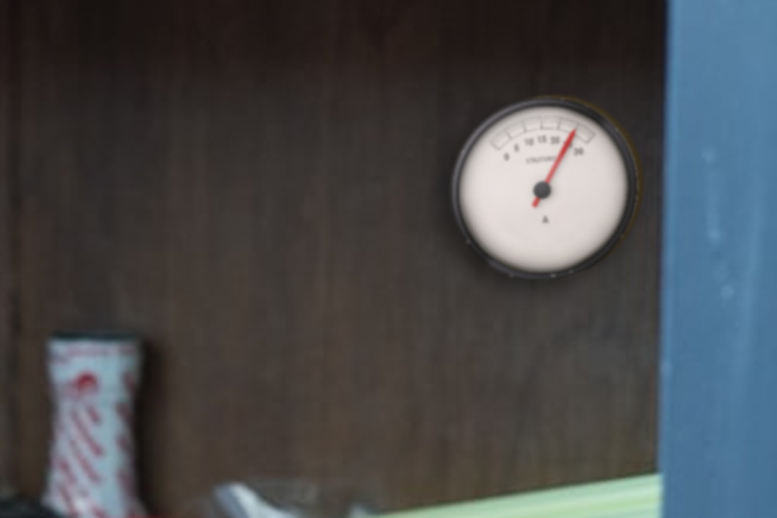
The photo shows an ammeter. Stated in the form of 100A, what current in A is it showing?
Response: 25A
